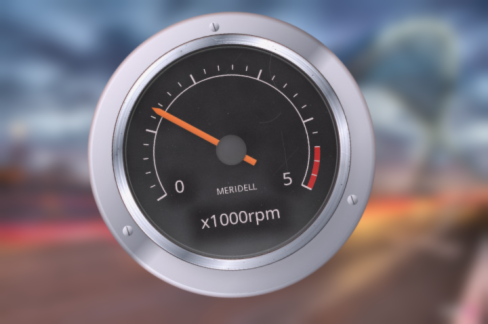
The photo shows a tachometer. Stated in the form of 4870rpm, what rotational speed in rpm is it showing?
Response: 1300rpm
